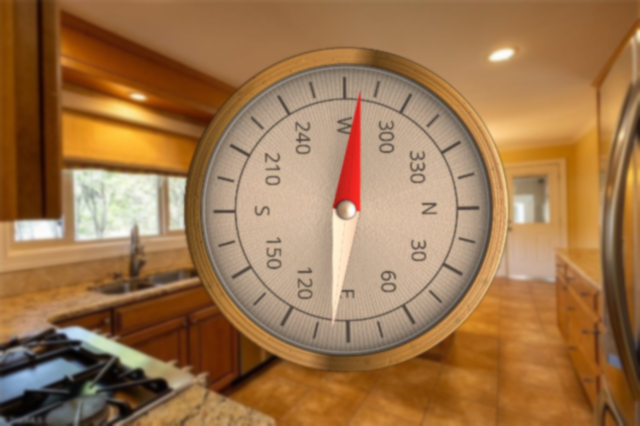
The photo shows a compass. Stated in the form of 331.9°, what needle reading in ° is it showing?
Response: 277.5°
